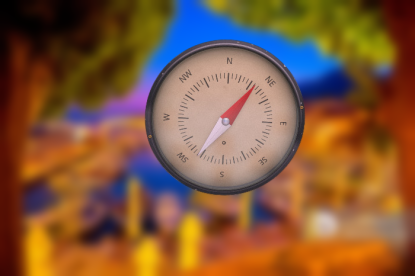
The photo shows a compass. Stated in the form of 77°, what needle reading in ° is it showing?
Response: 35°
